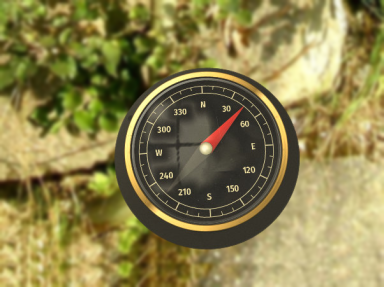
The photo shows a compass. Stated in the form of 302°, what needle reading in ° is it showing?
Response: 45°
